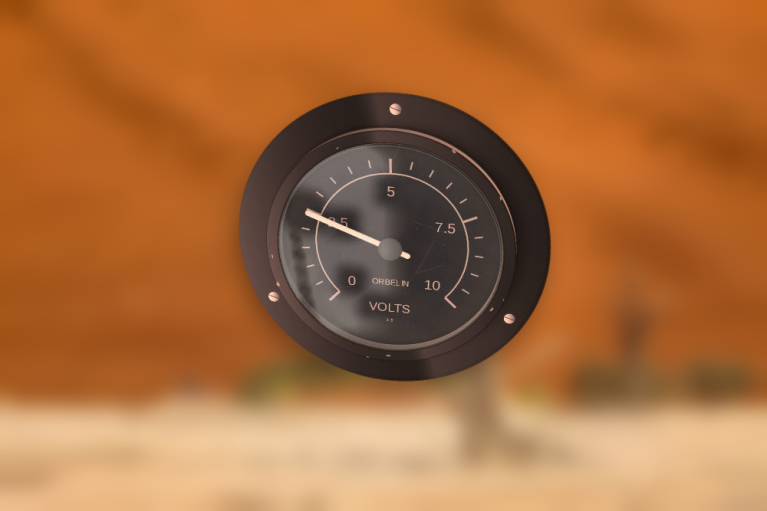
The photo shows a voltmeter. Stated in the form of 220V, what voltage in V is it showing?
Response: 2.5V
